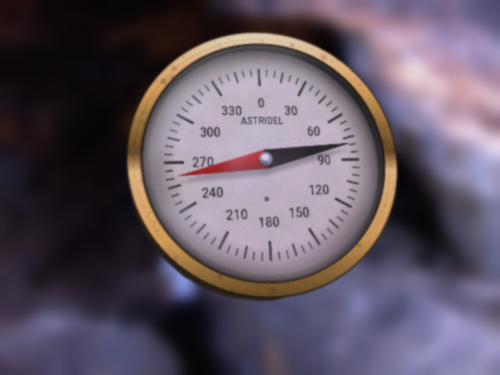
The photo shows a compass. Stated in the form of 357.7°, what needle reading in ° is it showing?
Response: 260°
